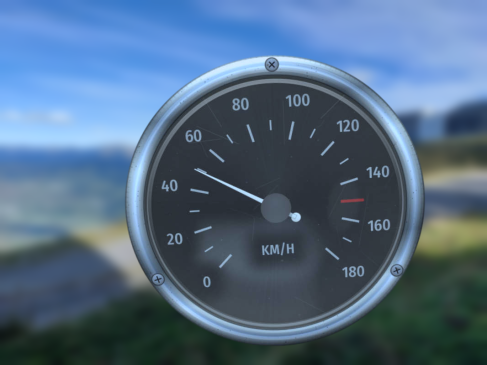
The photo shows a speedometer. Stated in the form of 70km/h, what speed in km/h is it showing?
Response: 50km/h
